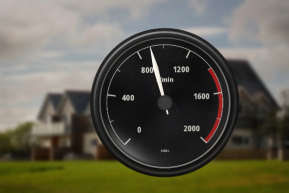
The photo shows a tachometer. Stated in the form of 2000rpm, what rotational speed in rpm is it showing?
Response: 900rpm
